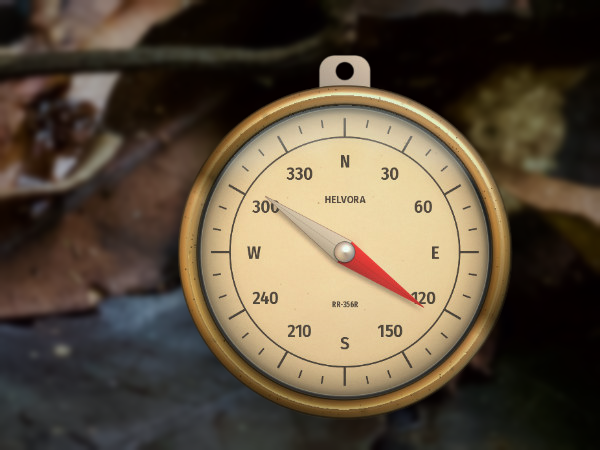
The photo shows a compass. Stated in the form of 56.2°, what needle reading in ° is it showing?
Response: 125°
